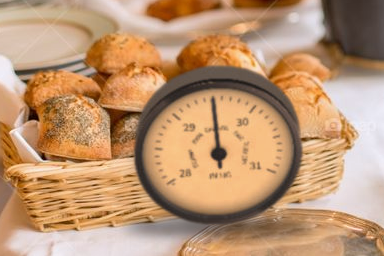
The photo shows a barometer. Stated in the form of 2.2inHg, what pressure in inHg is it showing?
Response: 29.5inHg
